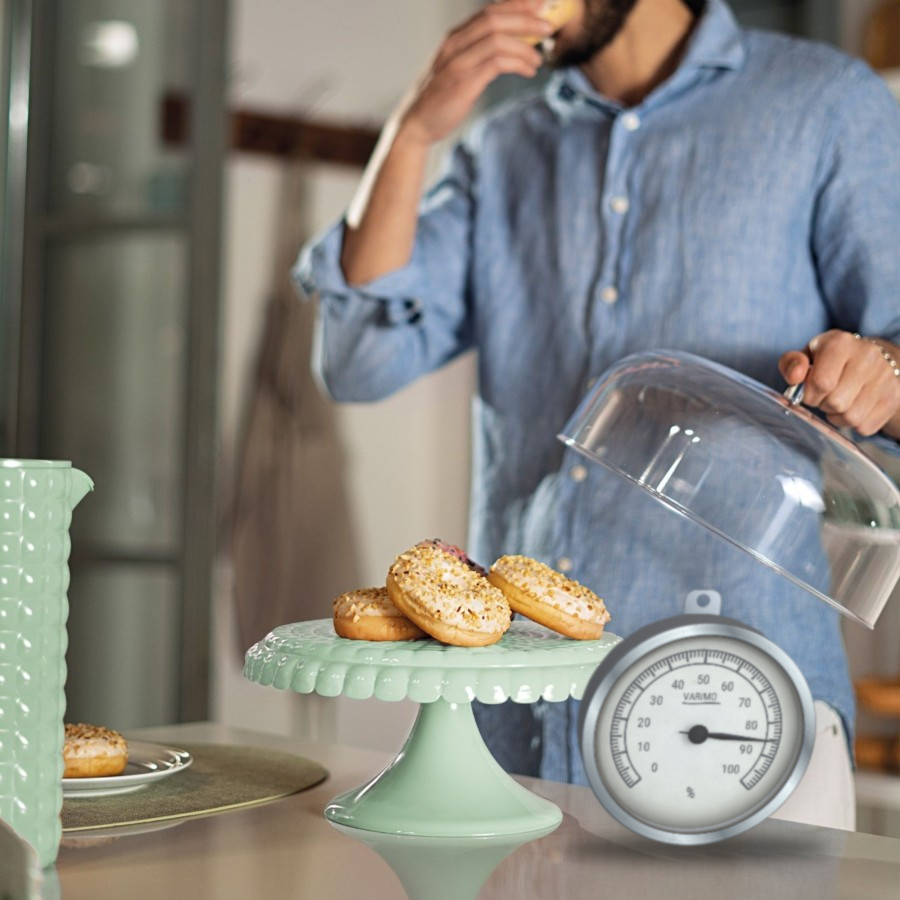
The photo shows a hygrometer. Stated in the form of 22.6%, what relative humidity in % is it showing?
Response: 85%
